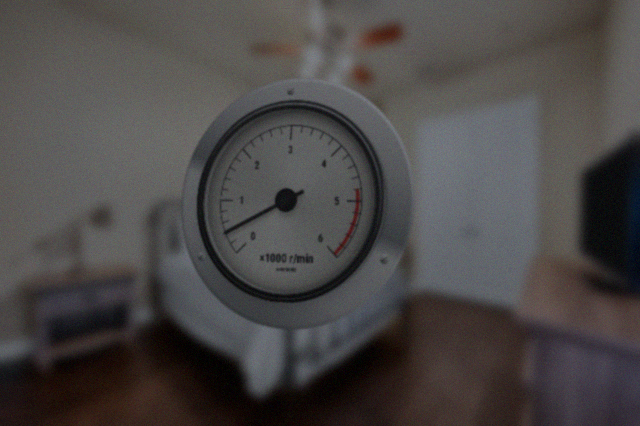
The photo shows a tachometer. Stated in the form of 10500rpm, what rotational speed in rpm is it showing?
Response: 400rpm
